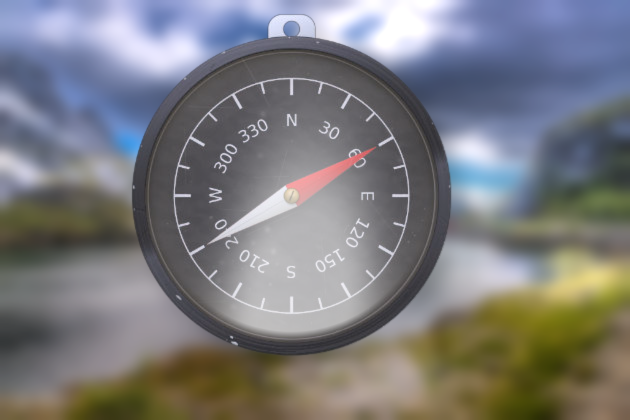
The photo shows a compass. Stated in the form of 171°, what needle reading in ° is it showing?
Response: 60°
